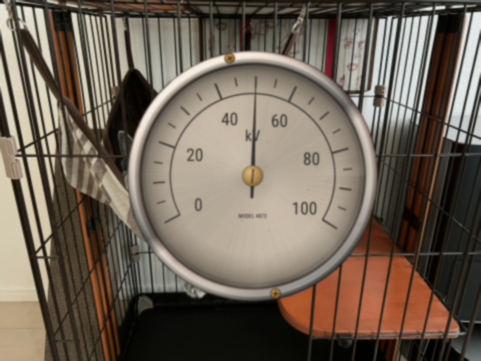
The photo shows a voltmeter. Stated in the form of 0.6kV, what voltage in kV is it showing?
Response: 50kV
